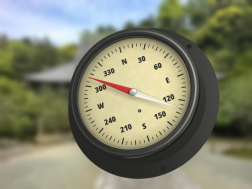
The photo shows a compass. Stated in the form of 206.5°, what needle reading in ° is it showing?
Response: 310°
